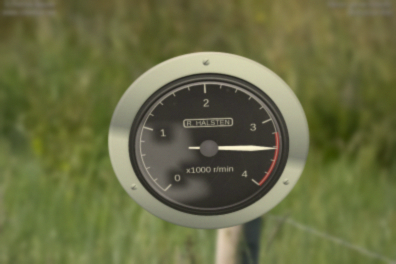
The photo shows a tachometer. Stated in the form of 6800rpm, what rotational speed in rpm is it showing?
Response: 3400rpm
